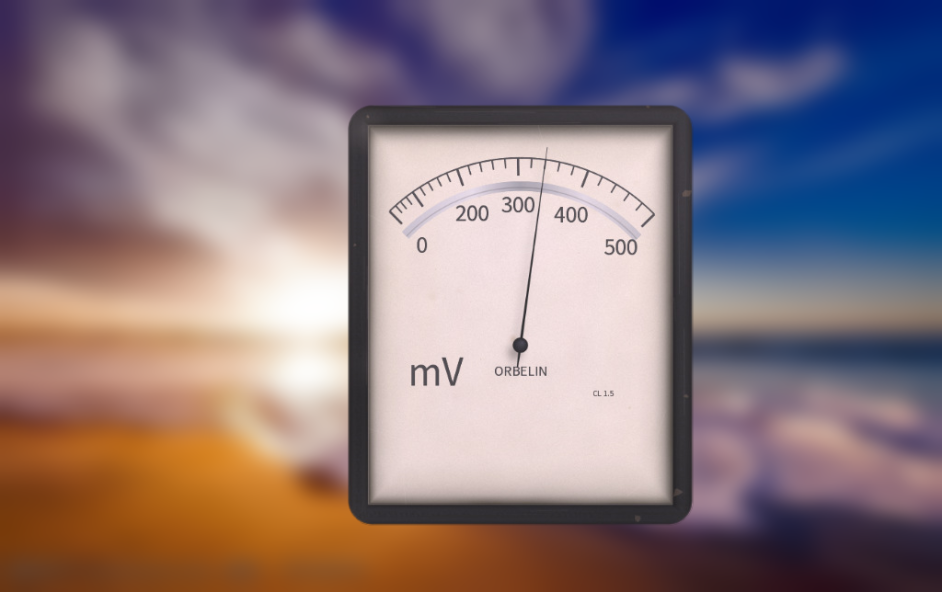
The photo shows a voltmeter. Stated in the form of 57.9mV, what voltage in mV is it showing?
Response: 340mV
